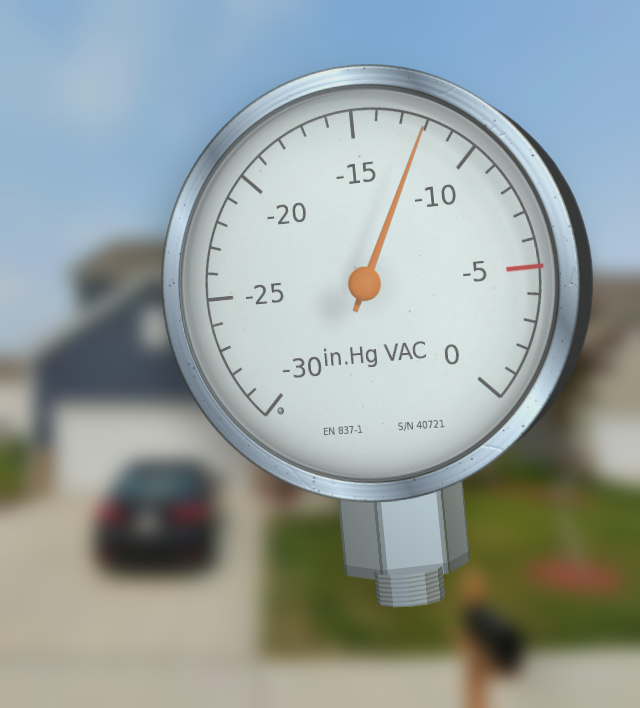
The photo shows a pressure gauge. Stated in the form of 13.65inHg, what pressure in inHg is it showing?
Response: -12inHg
